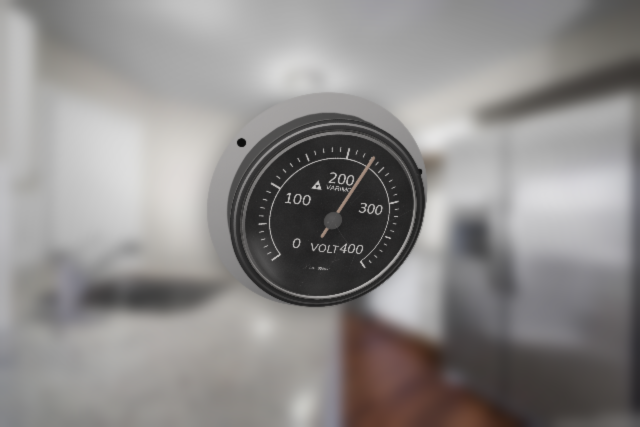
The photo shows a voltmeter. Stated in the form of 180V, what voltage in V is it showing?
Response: 230V
